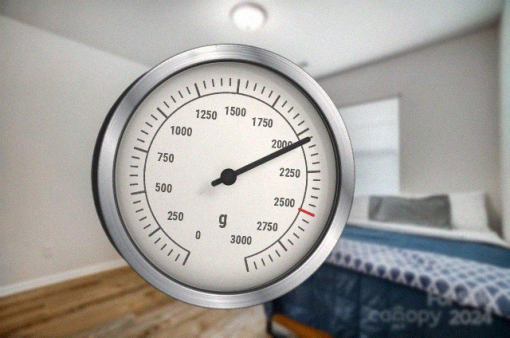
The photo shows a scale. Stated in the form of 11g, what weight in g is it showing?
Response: 2050g
